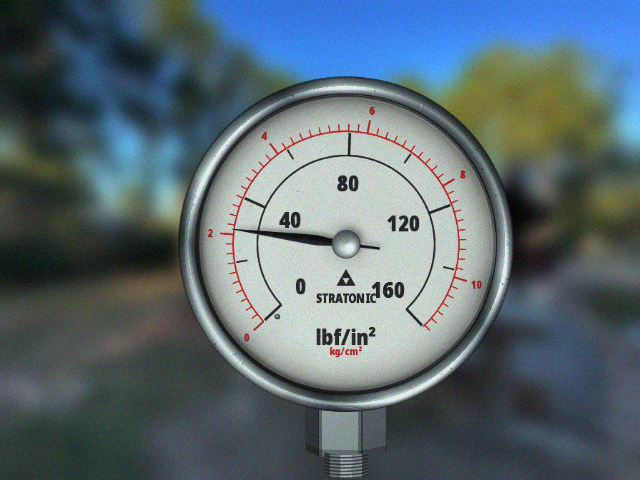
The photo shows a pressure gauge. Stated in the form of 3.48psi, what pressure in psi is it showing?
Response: 30psi
